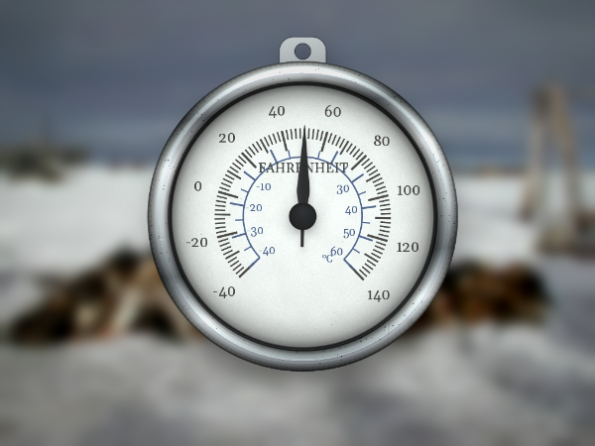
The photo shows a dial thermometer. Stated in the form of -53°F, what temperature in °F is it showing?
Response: 50°F
